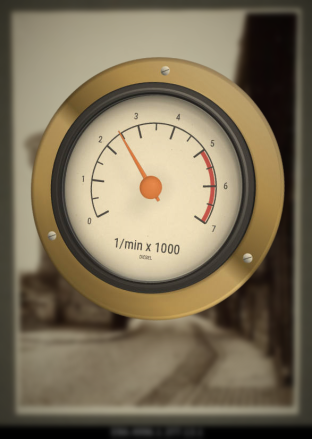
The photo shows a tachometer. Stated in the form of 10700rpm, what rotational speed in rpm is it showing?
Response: 2500rpm
